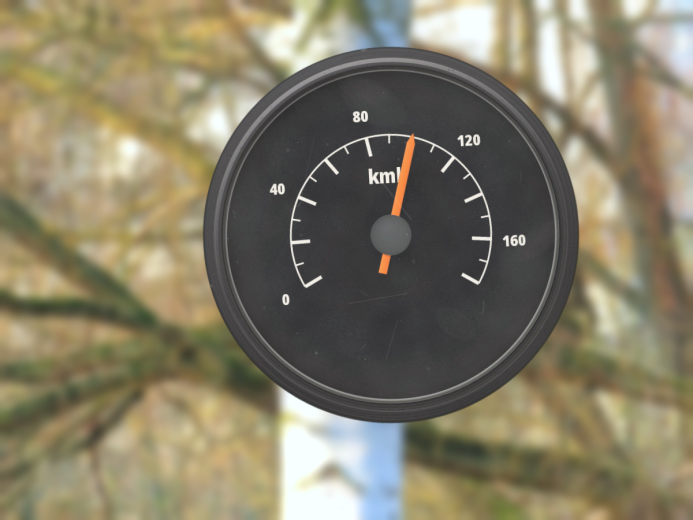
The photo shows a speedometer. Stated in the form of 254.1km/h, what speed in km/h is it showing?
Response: 100km/h
